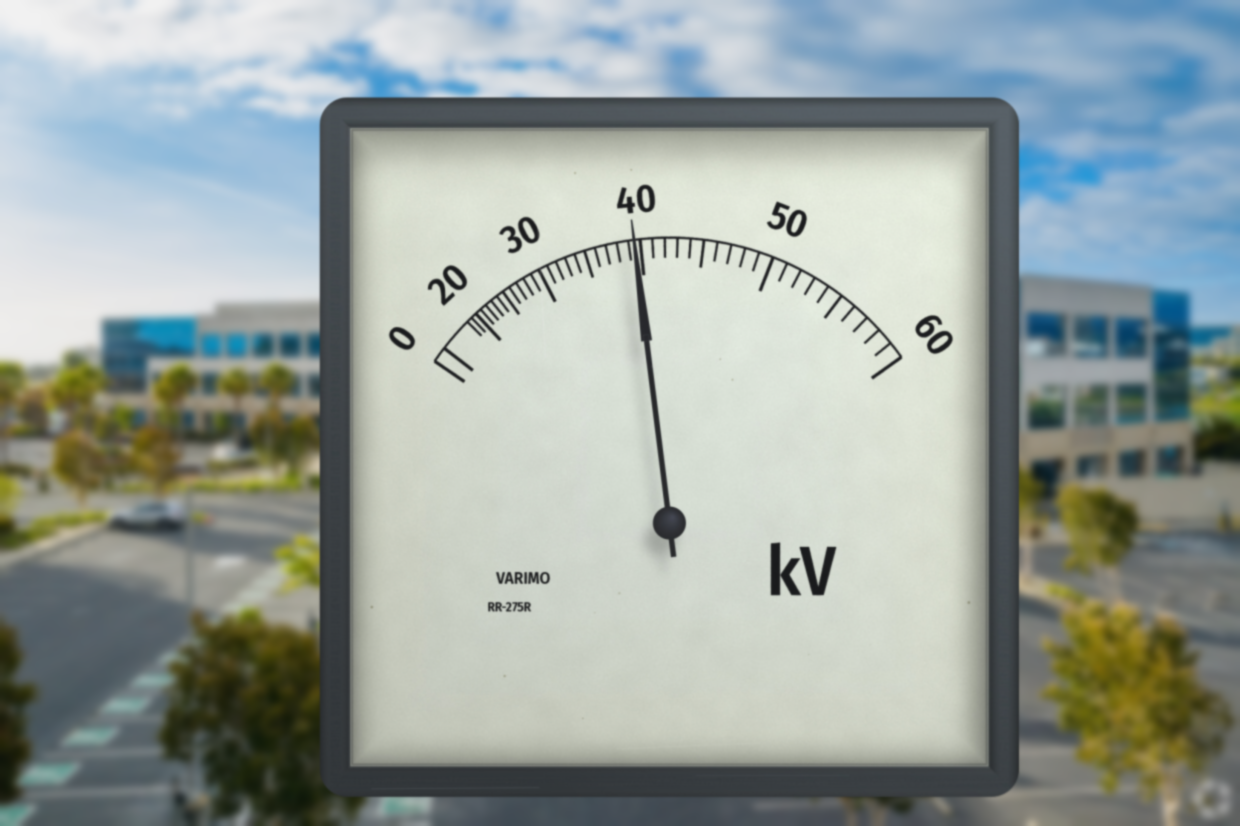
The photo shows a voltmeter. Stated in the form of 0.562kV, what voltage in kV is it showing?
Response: 39.5kV
